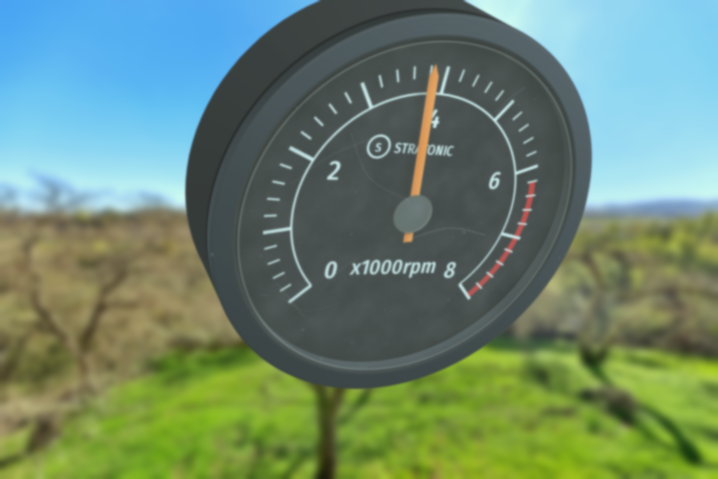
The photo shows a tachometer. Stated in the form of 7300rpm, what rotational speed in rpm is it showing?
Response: 3800rpm
